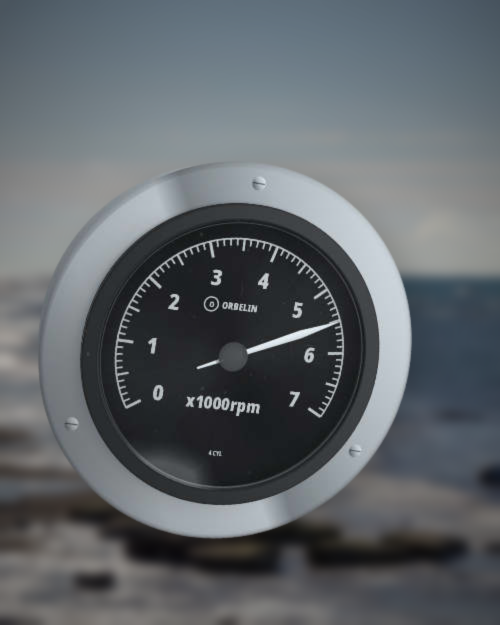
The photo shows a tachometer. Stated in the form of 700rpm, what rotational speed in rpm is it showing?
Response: 5500rpm
